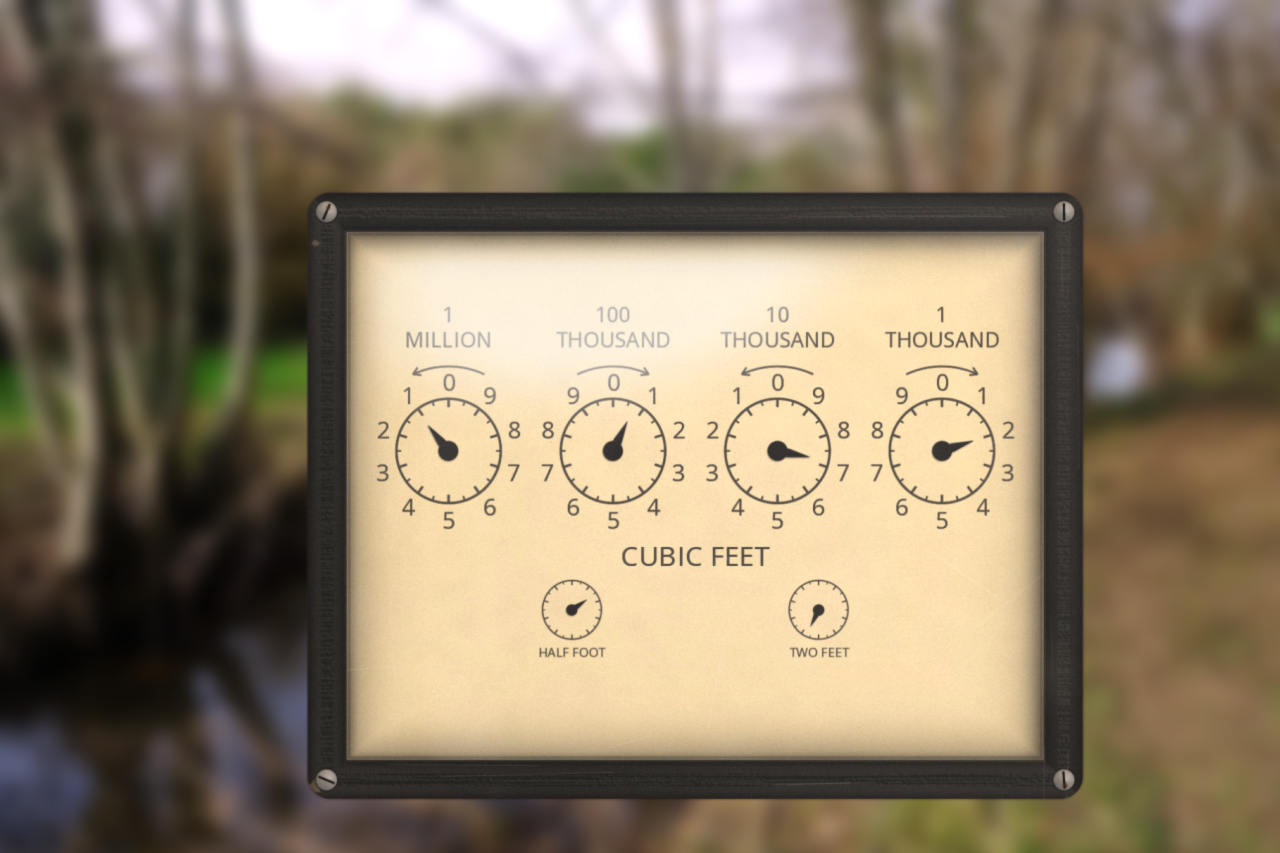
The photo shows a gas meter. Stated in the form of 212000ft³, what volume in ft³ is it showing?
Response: 107200ft³
